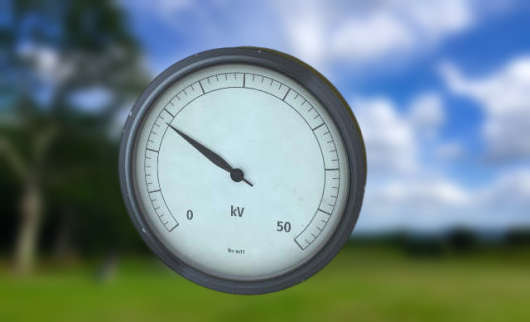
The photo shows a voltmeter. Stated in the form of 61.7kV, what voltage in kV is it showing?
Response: 14kV
